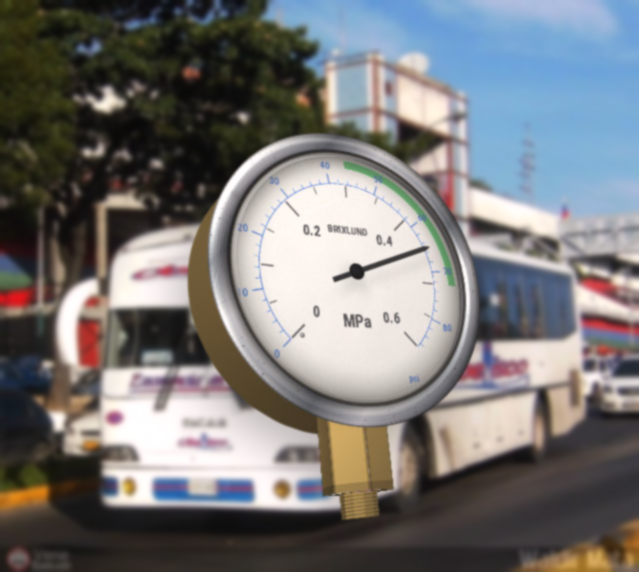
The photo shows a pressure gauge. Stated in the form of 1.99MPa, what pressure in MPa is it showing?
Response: 0.45MPa
